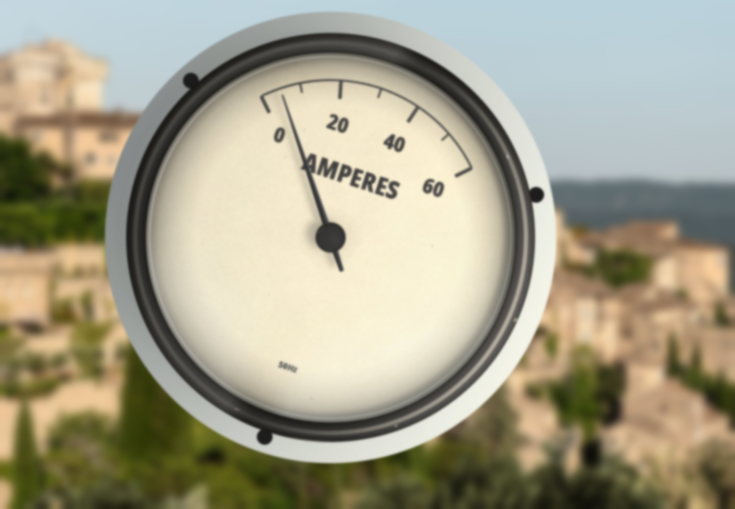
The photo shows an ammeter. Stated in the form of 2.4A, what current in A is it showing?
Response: 5A
